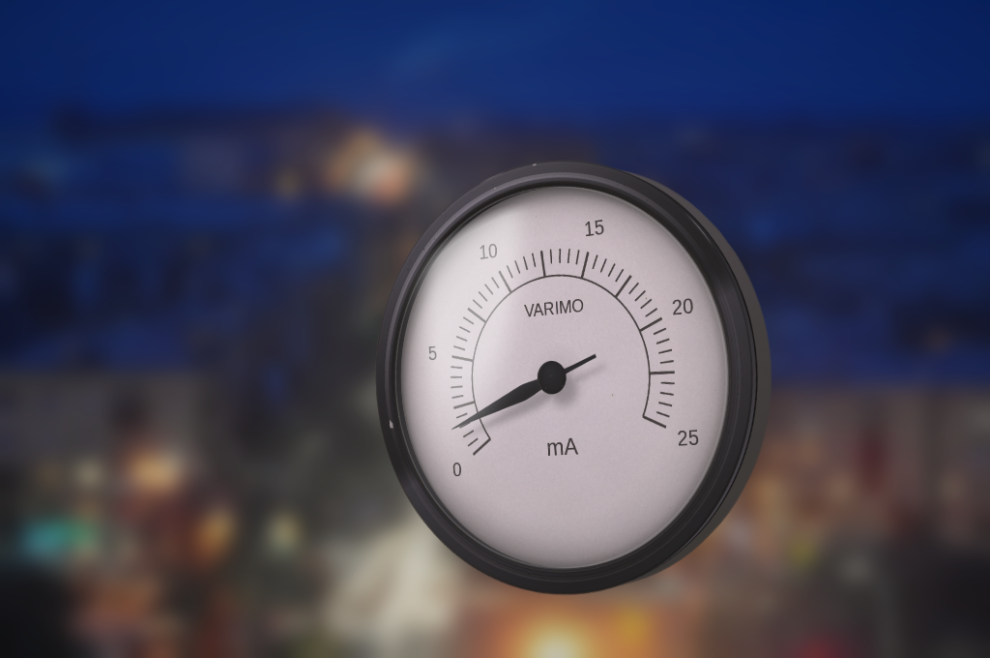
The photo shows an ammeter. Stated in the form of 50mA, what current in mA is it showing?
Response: 1.5mA
